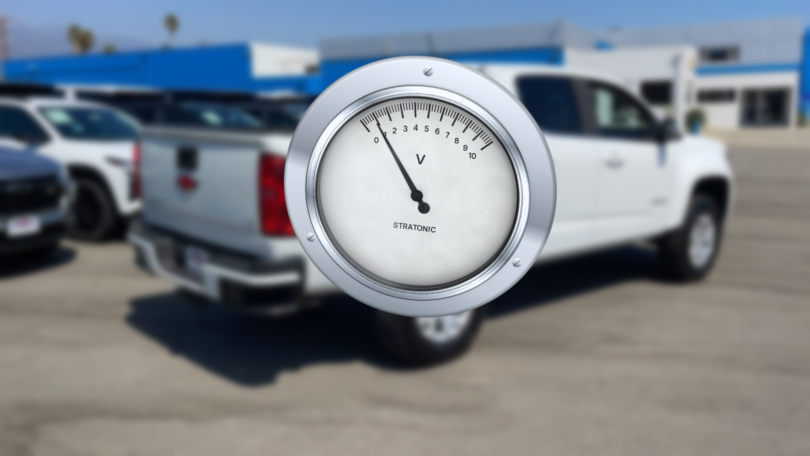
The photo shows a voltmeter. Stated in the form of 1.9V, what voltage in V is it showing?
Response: 1V
